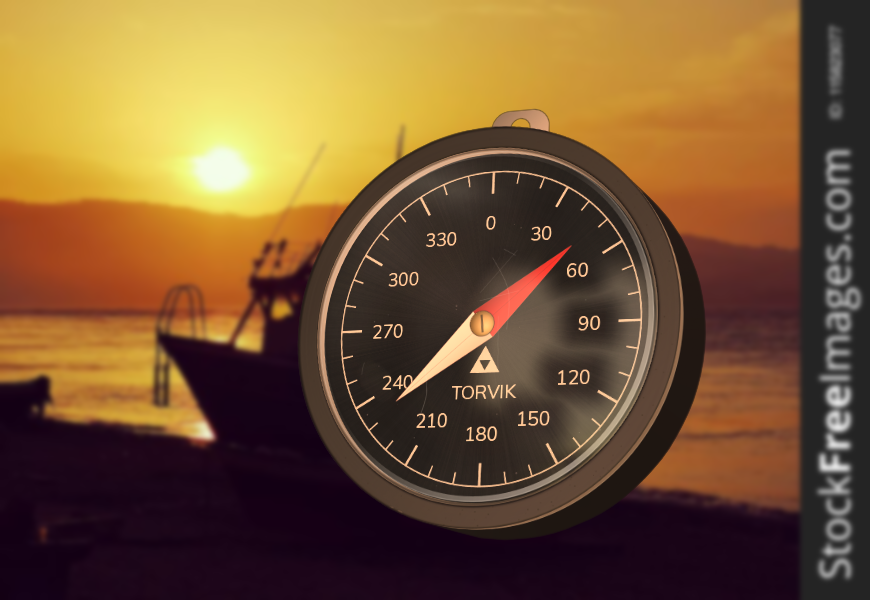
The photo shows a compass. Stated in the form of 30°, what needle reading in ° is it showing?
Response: 50°
